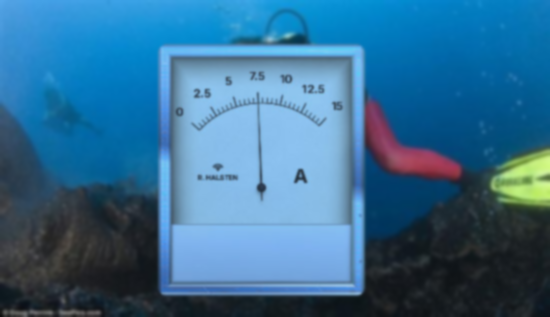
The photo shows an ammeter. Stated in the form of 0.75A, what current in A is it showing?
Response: 7.5A
